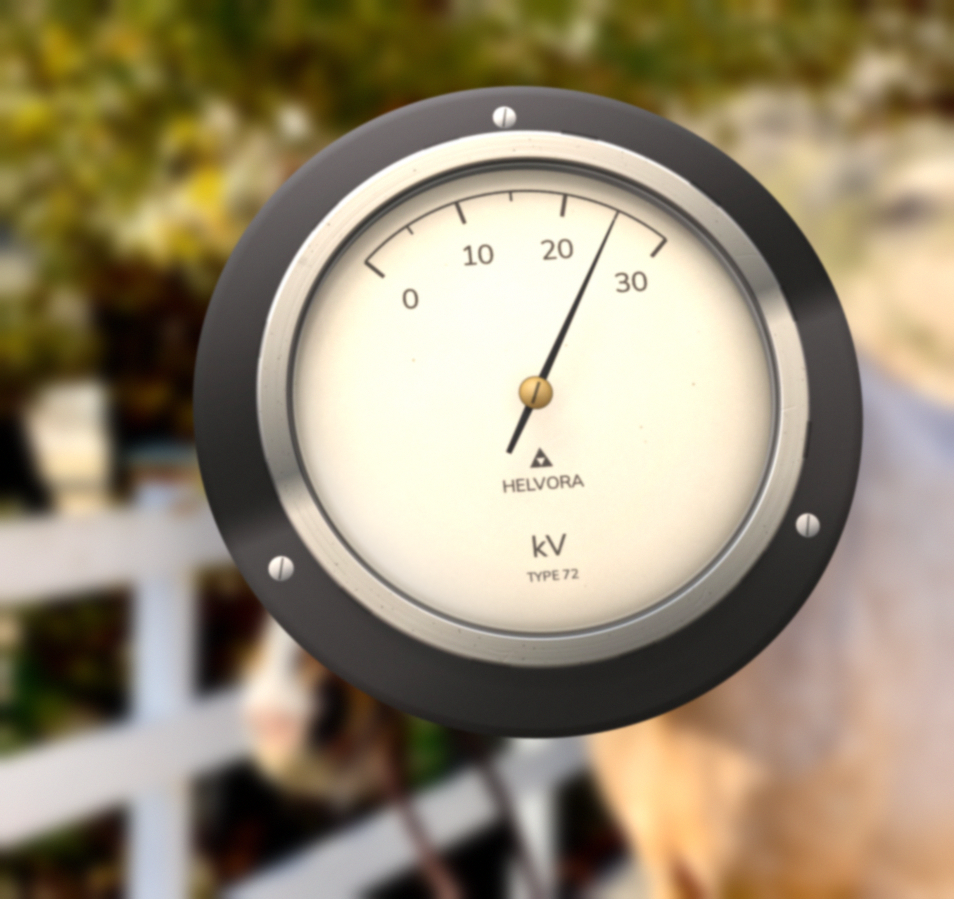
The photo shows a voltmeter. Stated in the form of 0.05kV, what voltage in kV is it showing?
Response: 25kV
